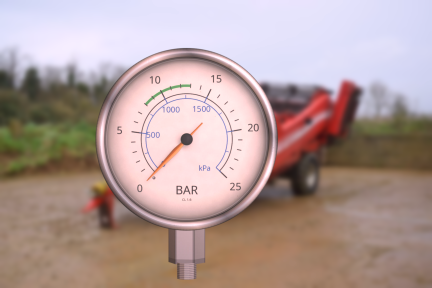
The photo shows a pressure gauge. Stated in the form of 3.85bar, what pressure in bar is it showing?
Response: 0bar
